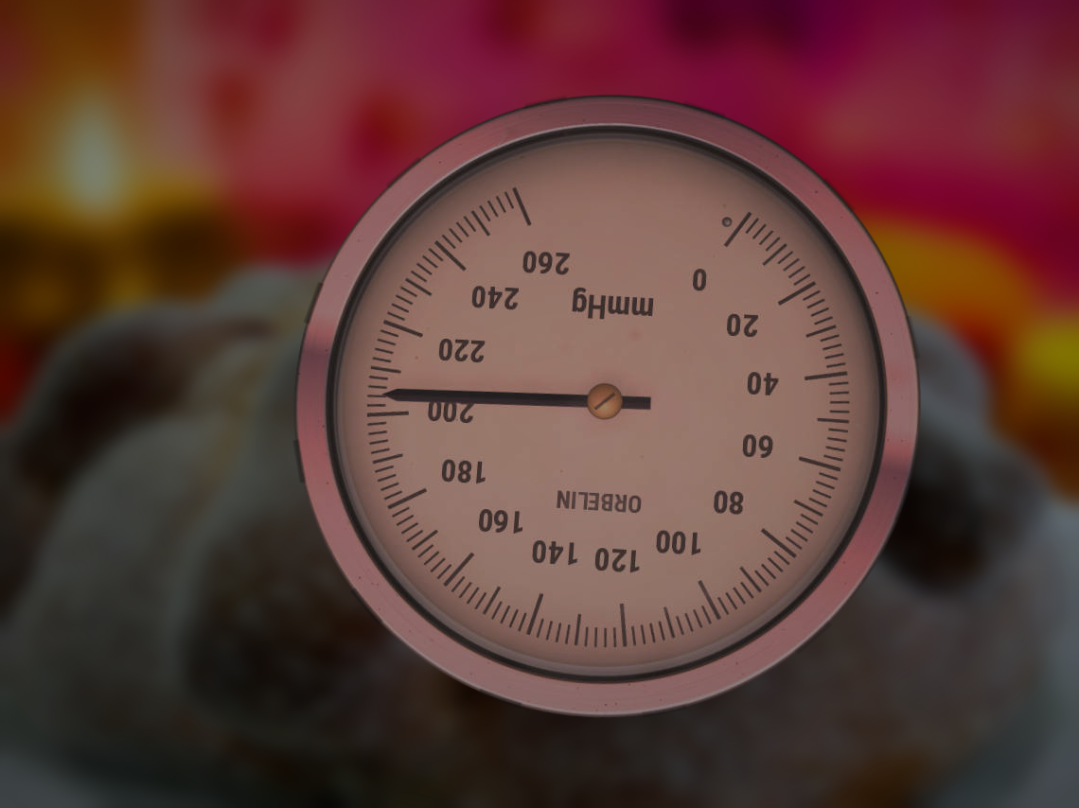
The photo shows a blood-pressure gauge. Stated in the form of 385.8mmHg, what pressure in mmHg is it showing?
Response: 204mmHg
